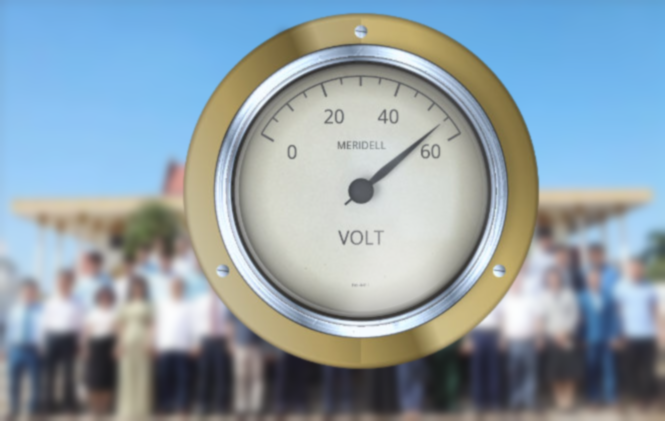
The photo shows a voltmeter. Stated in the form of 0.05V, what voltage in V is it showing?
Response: 55V
